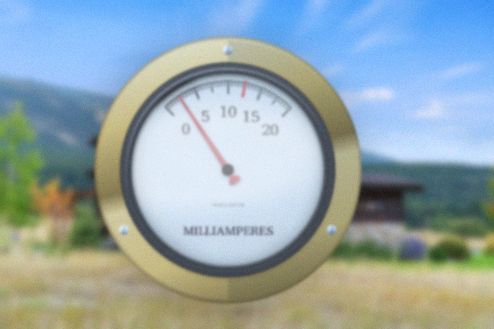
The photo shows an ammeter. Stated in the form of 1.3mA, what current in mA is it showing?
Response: 2.5mA
